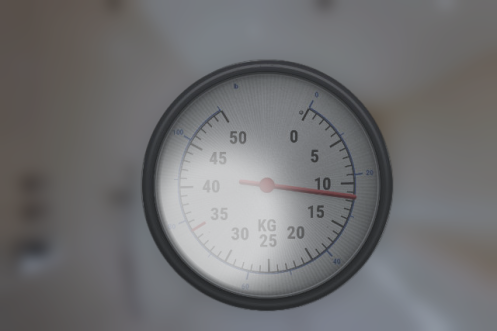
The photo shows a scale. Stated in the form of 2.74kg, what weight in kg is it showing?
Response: 11.5kg
